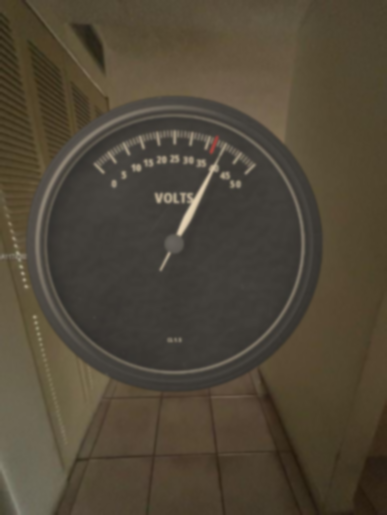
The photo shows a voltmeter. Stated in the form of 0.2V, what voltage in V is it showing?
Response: 40V
